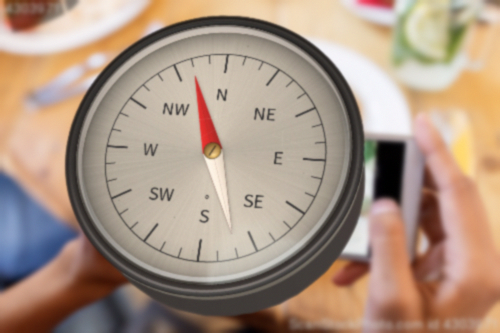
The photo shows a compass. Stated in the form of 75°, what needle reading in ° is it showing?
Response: 340°
